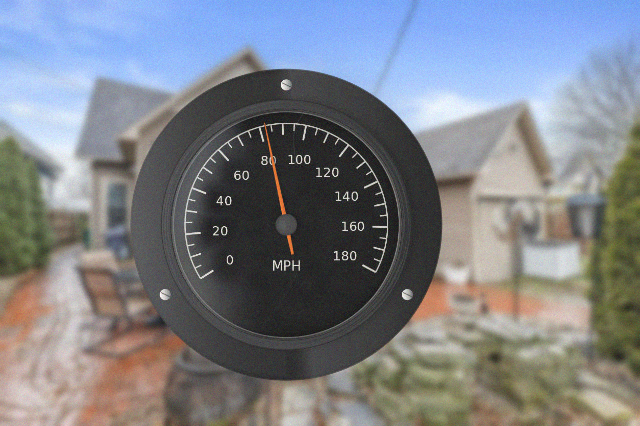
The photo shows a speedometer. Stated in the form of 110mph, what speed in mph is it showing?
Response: 82.5mph
